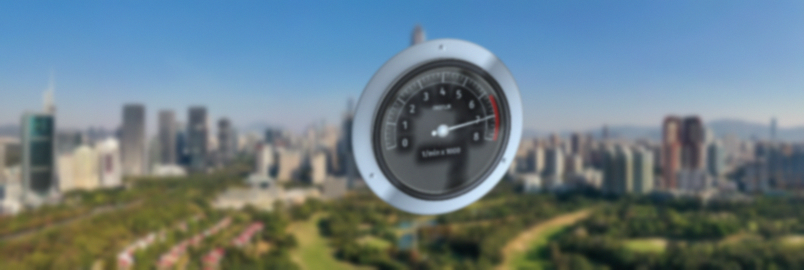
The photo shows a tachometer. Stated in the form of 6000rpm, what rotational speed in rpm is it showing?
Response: 7000rpm
